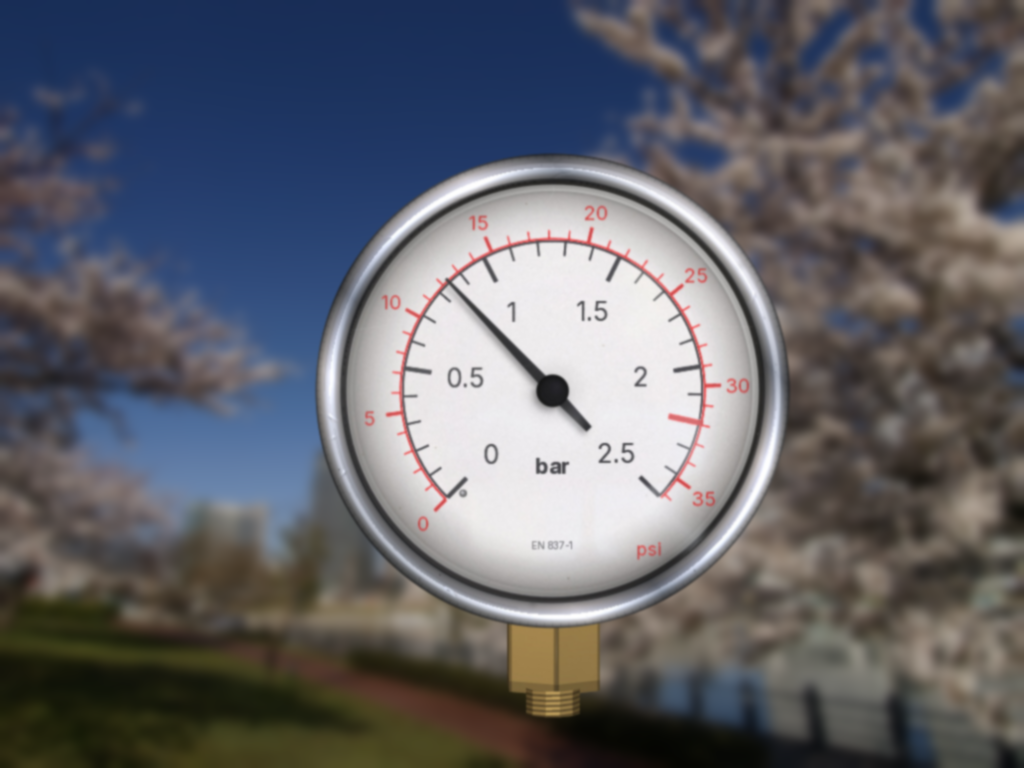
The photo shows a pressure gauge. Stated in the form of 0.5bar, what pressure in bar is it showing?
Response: 0.85bar
